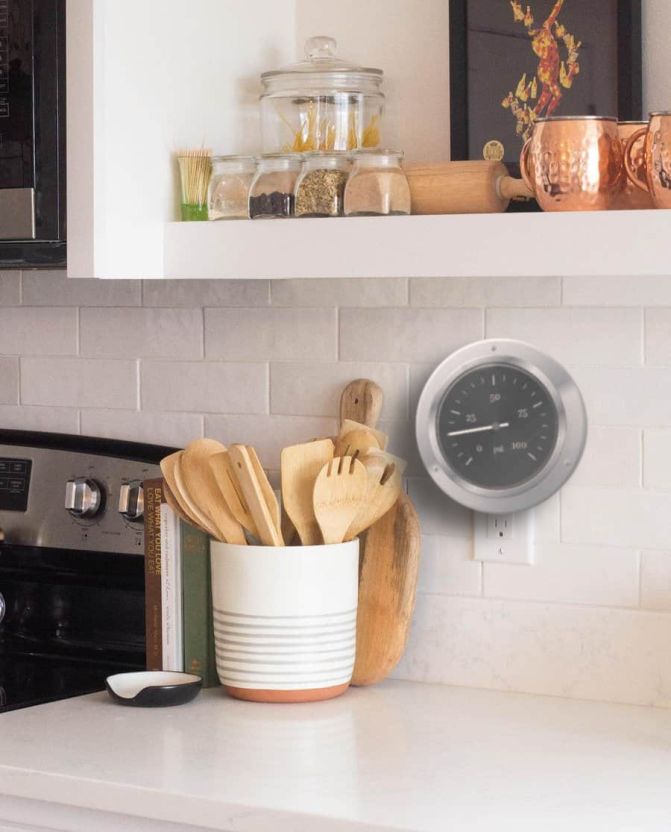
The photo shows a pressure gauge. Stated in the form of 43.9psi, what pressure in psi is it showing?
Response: 15psi
